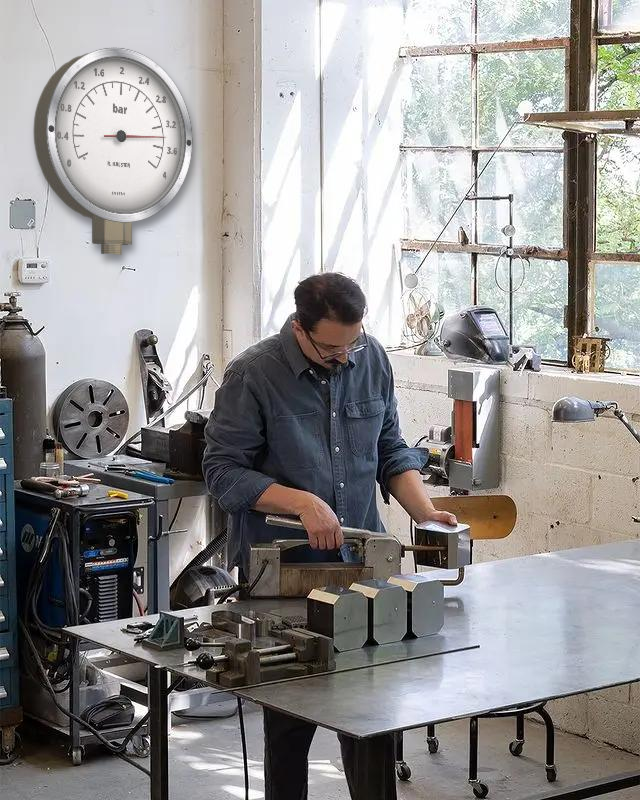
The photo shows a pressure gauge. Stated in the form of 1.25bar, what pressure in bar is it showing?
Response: 3.4bar
